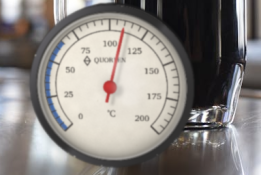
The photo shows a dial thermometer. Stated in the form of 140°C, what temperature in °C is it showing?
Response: 110°C
